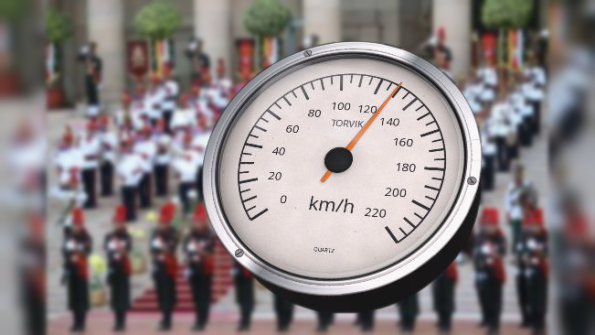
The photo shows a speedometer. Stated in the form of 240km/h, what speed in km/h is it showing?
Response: 130km/h
